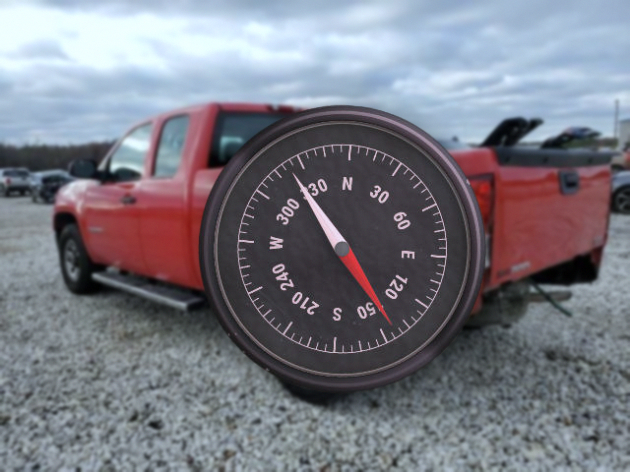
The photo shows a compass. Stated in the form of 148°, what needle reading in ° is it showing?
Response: 142.5°
